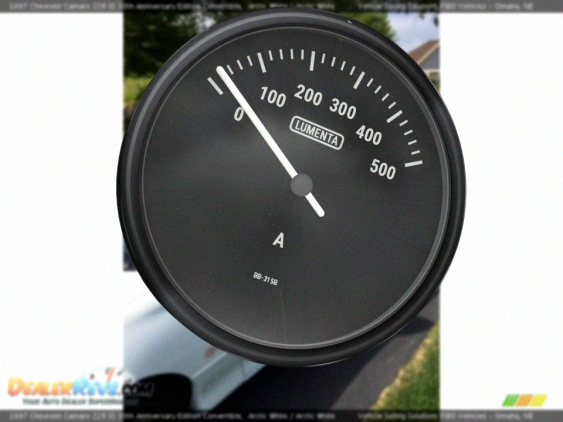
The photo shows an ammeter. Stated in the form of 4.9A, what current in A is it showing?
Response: 20A
